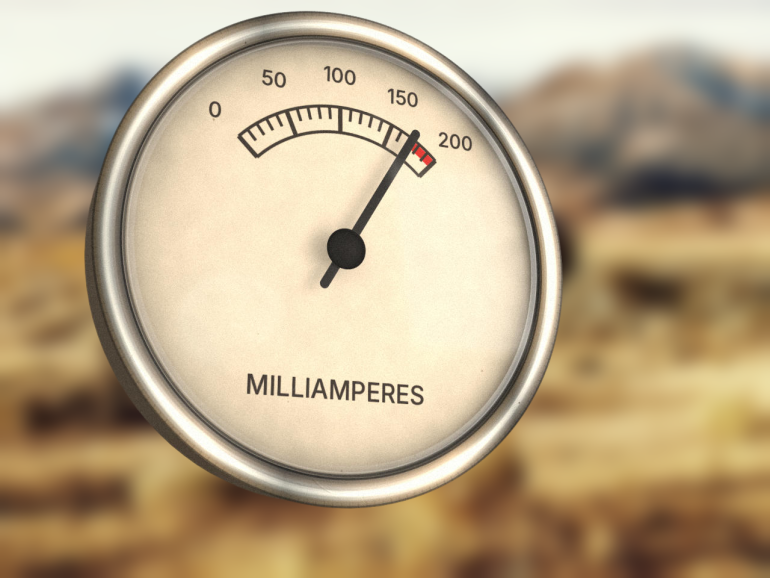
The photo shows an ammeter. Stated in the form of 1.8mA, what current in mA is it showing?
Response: 170mA
